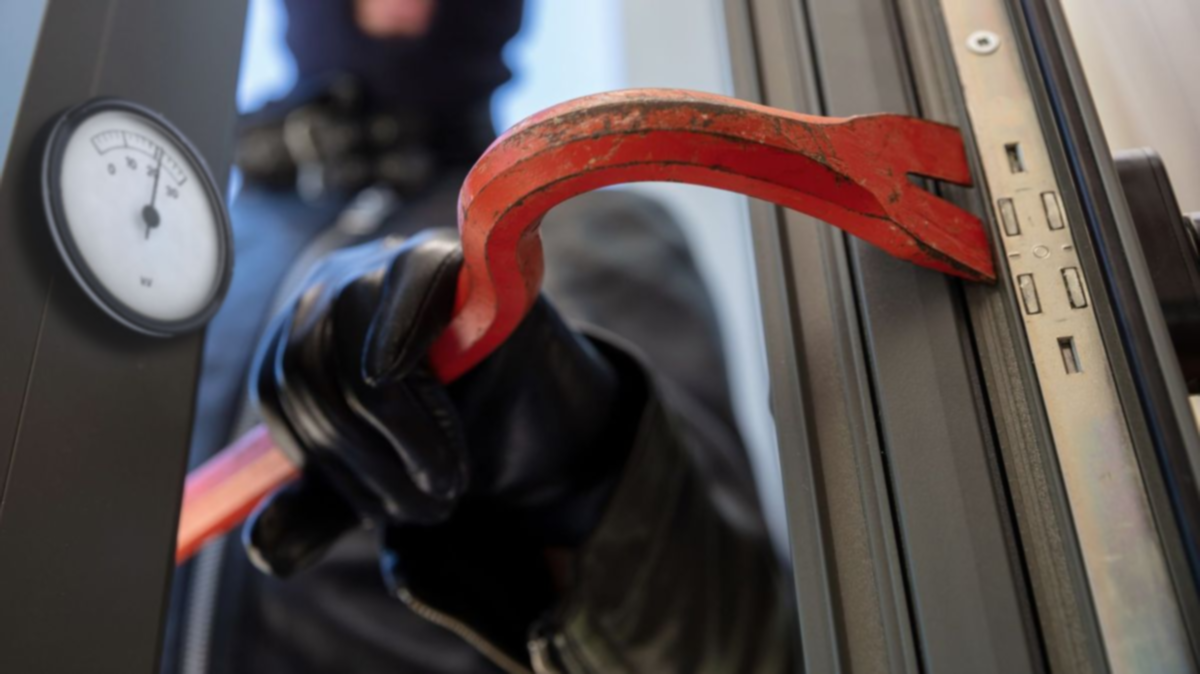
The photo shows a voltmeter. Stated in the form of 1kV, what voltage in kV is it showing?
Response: 20kV
